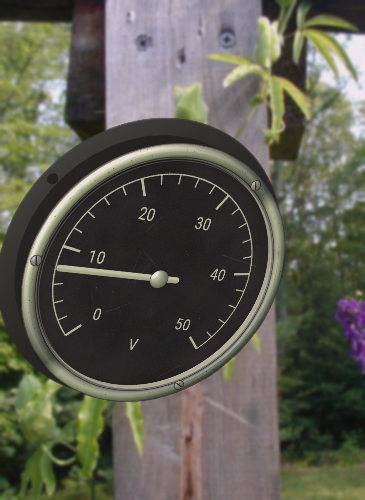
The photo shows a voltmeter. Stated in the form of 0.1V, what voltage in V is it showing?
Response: 8V
